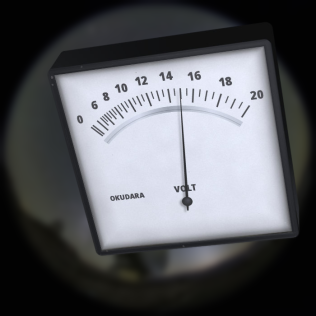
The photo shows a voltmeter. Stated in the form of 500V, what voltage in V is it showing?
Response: 15V
